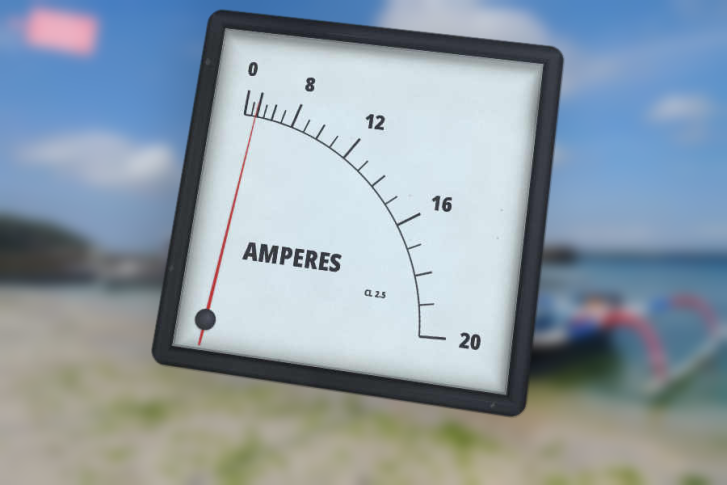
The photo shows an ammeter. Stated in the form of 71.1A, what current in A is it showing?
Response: 4A
